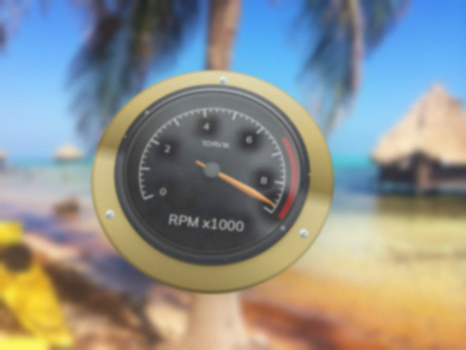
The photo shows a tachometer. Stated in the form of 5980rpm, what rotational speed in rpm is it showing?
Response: 8800rpm
